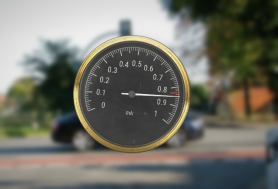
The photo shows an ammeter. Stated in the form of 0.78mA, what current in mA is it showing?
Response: 0.85mA
